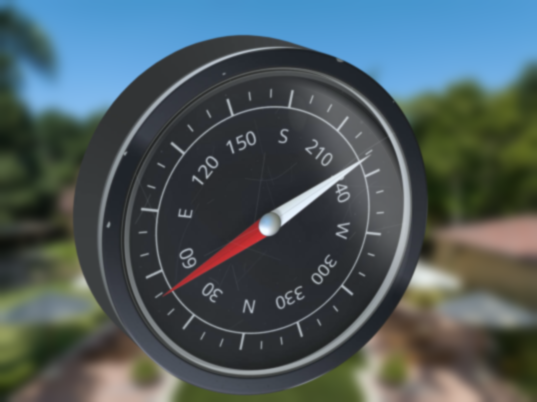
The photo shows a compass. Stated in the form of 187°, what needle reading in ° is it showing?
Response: 50°
